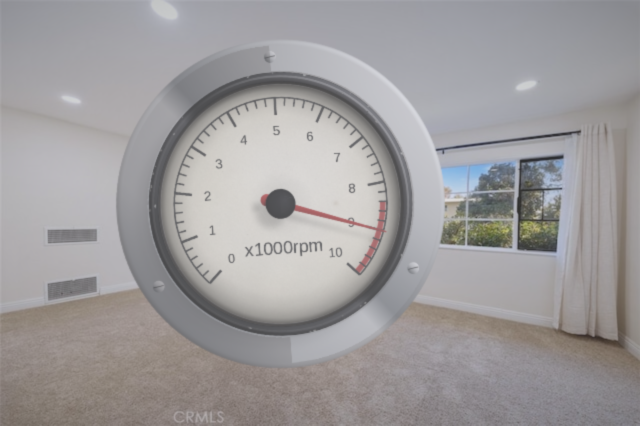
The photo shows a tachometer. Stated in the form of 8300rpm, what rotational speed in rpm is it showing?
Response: 9000rpm
